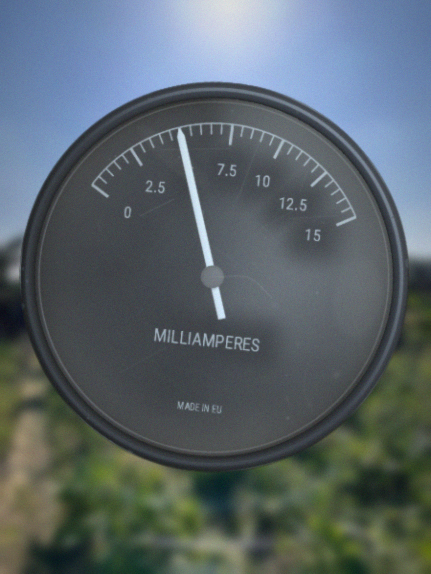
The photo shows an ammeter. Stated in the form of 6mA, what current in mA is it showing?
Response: 5mA
